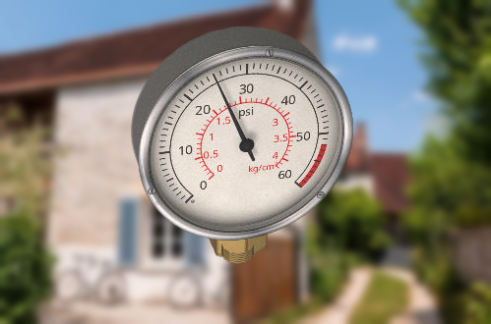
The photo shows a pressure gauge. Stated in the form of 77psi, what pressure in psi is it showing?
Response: 25psi
